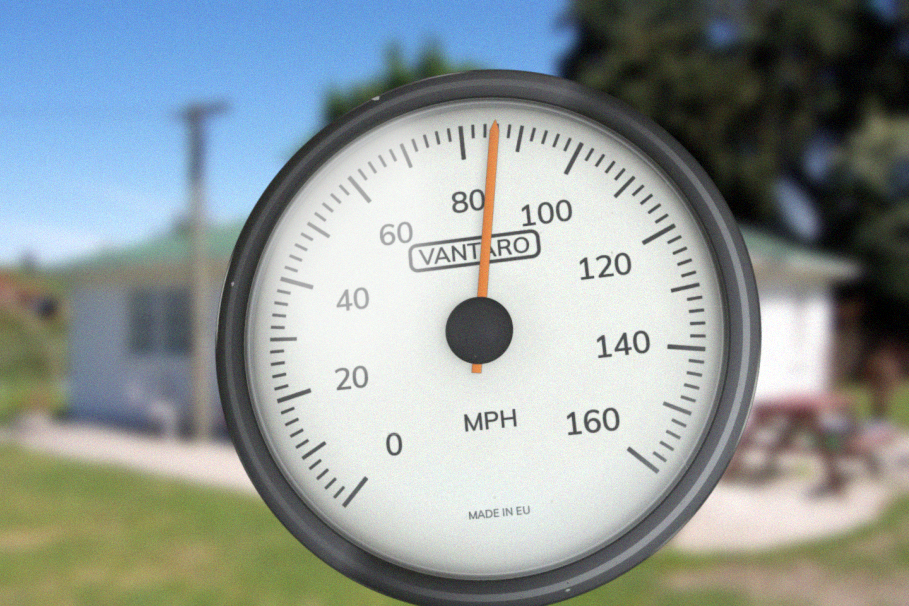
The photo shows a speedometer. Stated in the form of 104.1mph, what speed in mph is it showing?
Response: 86mph
